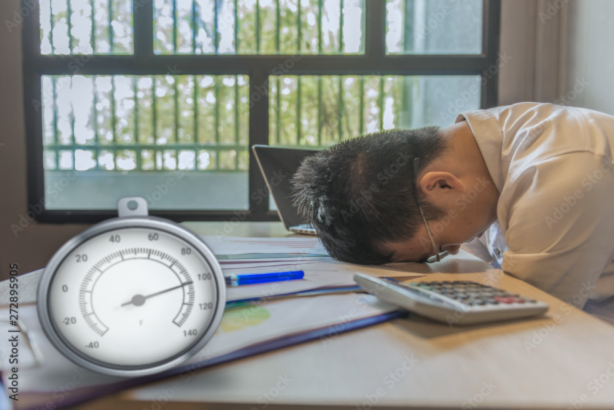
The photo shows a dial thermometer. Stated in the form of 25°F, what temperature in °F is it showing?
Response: 100°F
